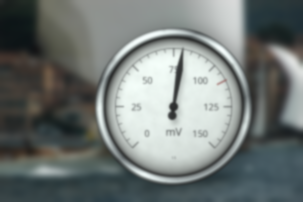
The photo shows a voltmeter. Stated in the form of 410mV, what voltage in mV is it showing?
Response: 80mV
